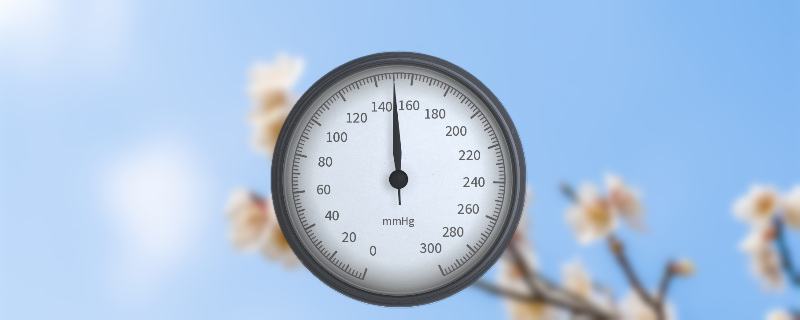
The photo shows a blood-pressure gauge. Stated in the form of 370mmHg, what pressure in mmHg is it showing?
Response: 150mmHg
